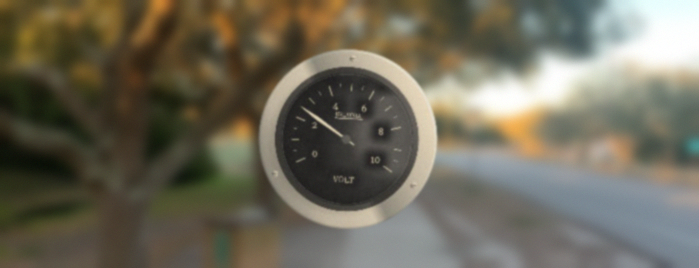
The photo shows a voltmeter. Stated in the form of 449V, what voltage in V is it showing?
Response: 2.5V
